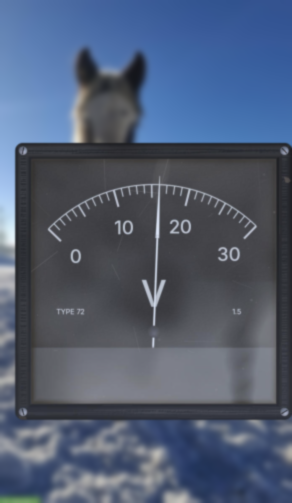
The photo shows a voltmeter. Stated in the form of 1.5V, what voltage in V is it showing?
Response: 16V
